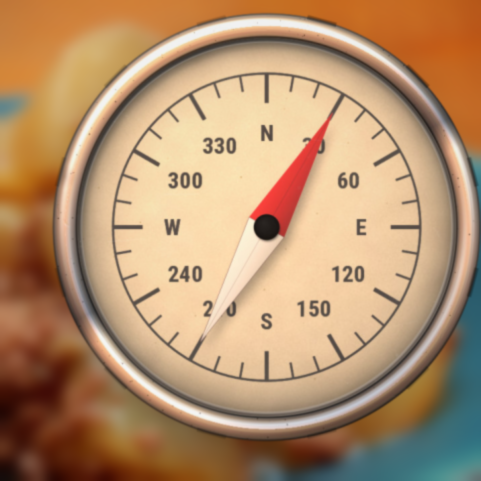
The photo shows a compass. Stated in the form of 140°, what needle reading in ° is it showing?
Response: 30°
